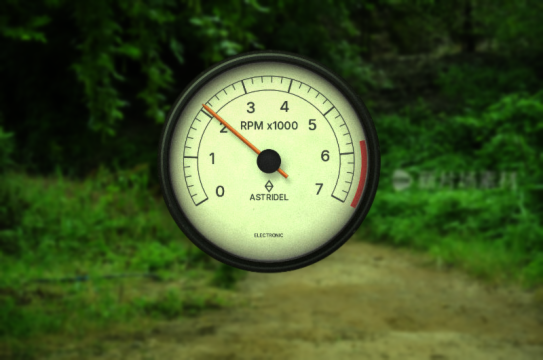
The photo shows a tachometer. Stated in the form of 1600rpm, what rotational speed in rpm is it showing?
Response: 2100rpm
